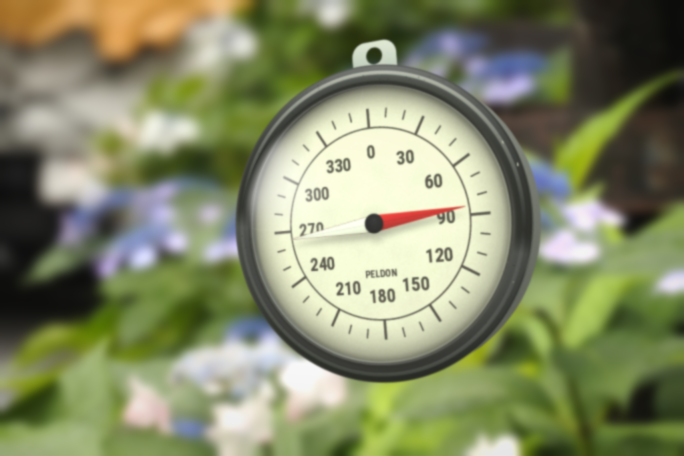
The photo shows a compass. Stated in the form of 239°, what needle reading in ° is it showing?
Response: 85°
